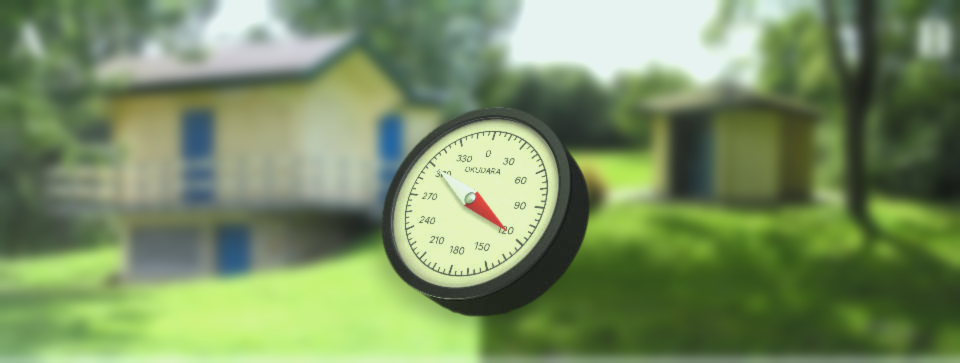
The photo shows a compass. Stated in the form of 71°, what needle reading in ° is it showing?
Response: 120°
